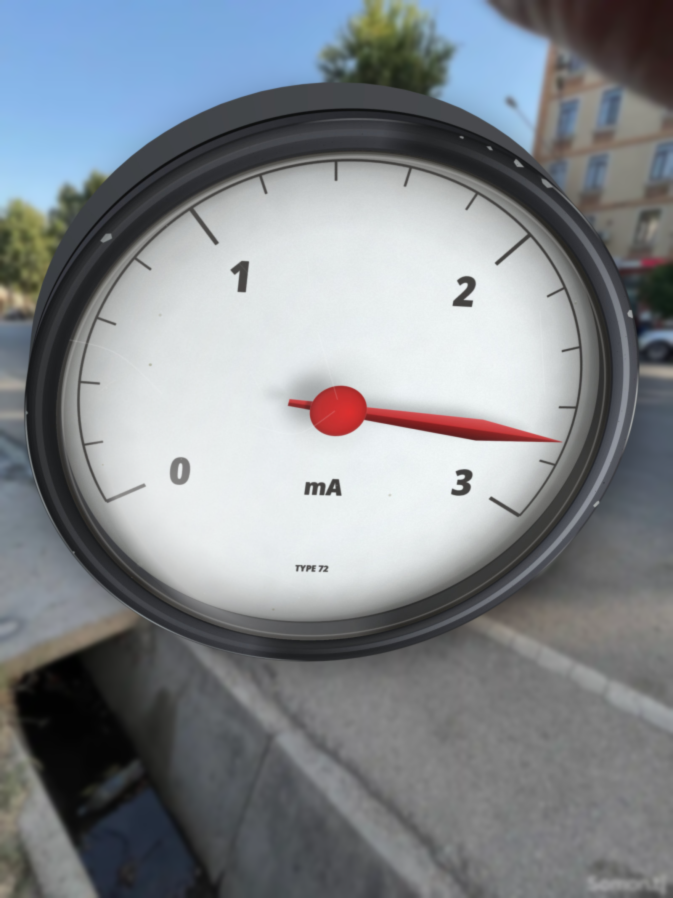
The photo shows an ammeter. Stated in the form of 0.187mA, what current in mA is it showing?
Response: 2.7mA
